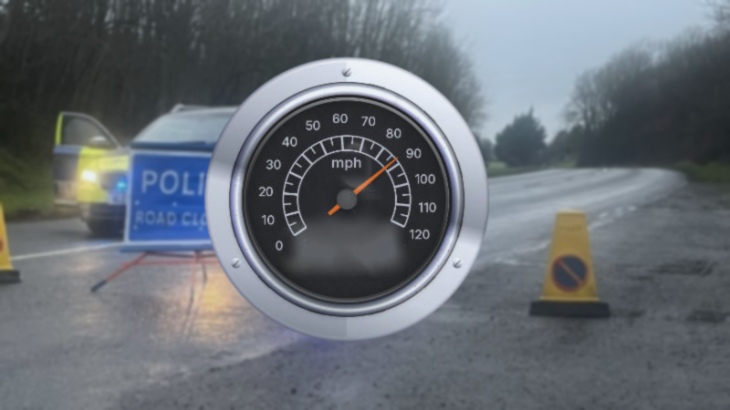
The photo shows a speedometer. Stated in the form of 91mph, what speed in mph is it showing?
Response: 87.5mph
